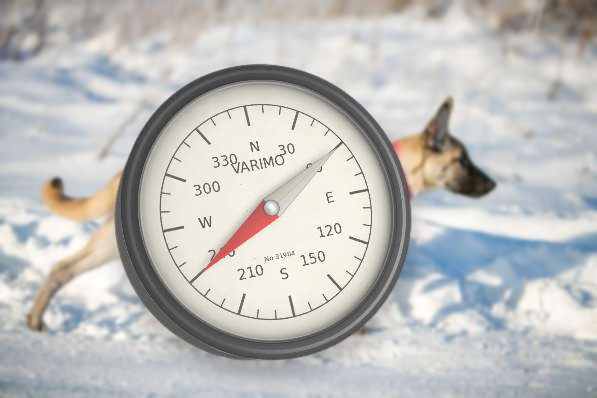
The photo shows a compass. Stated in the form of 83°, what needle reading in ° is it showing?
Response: 240°
